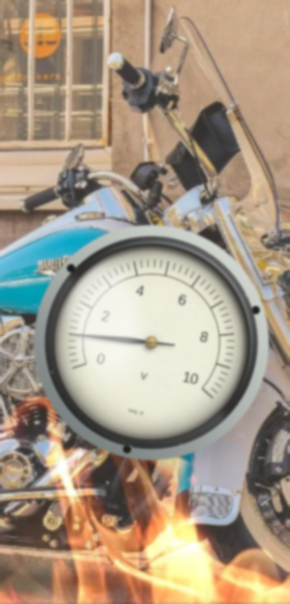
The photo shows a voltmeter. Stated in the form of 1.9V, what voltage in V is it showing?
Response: 1V
